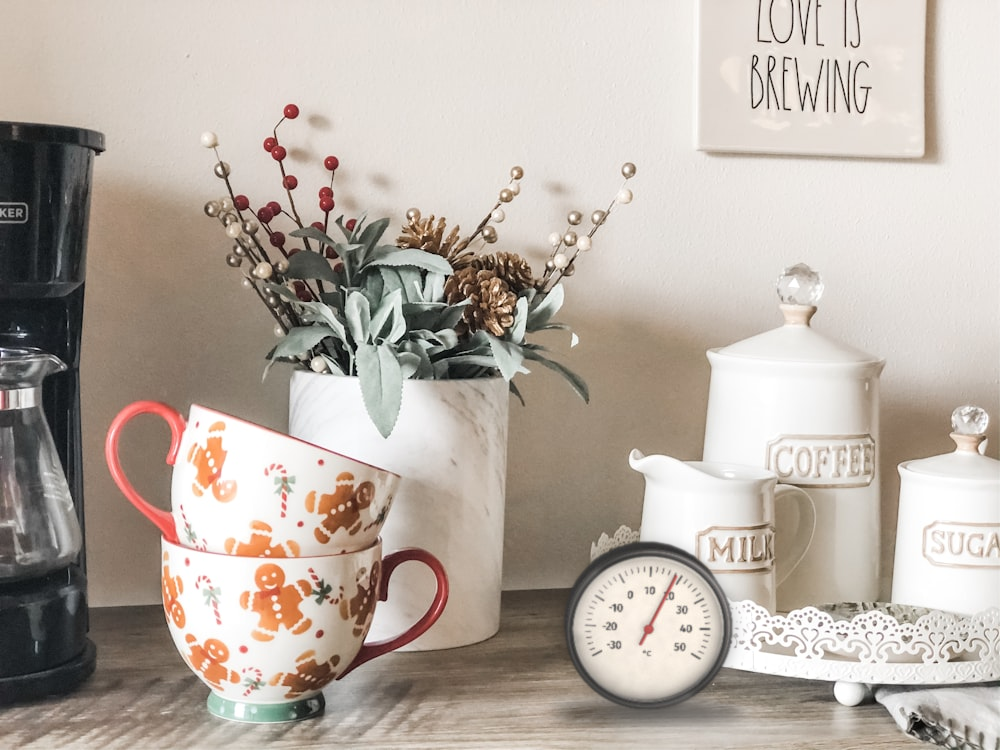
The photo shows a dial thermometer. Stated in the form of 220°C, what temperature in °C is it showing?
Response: 18°C
